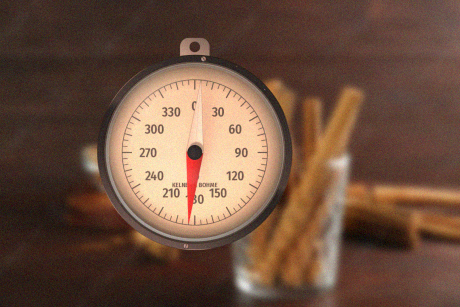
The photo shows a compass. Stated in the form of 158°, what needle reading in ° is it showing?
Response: 185°
